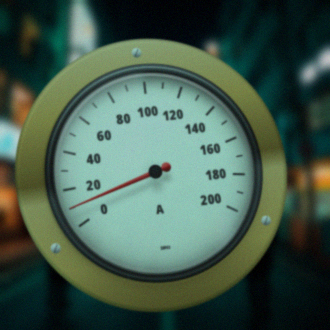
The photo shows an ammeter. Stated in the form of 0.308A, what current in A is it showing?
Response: 10A
